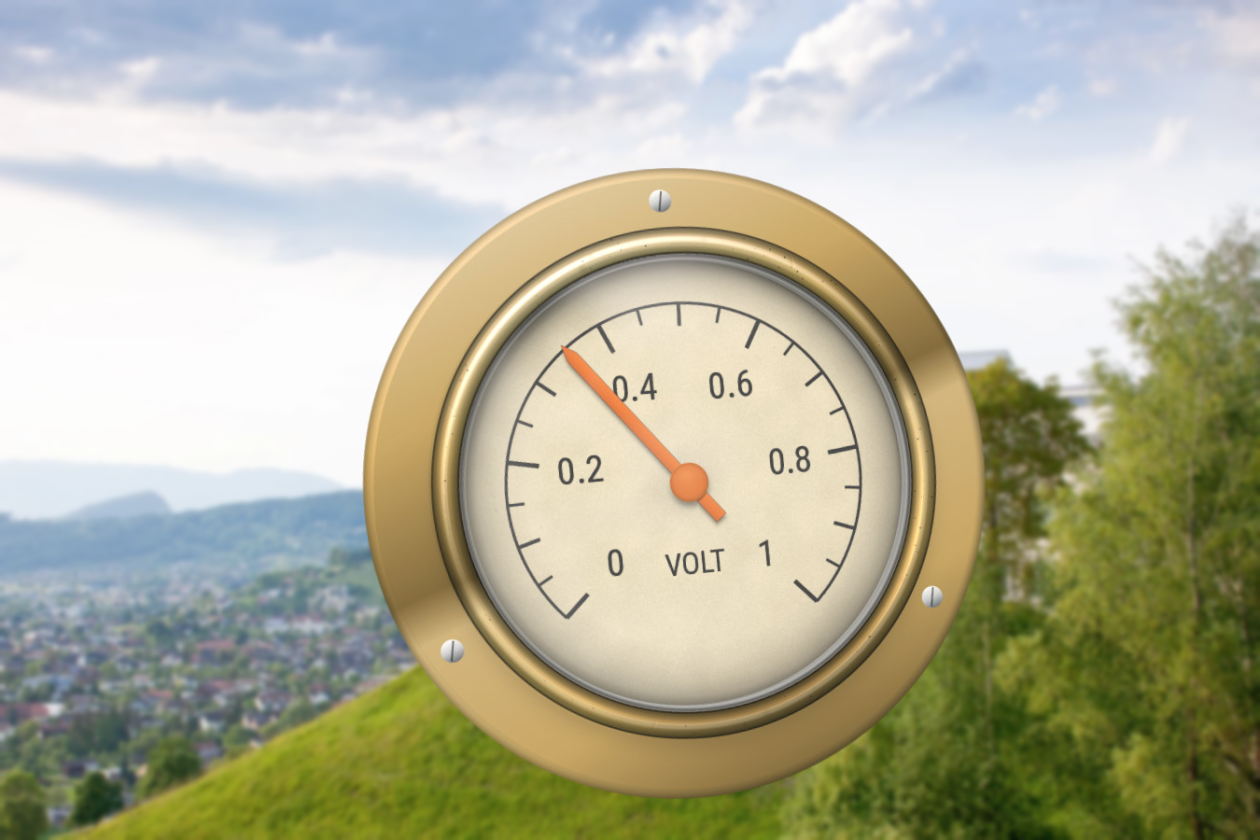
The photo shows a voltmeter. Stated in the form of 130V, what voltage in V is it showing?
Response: 0.35V
